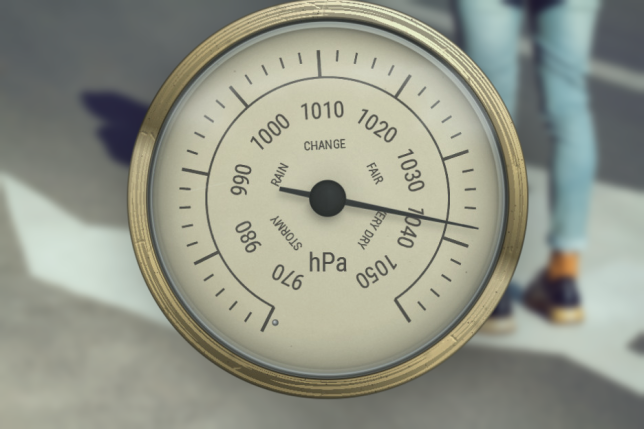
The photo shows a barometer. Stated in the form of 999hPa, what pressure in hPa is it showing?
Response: 1038hPa
